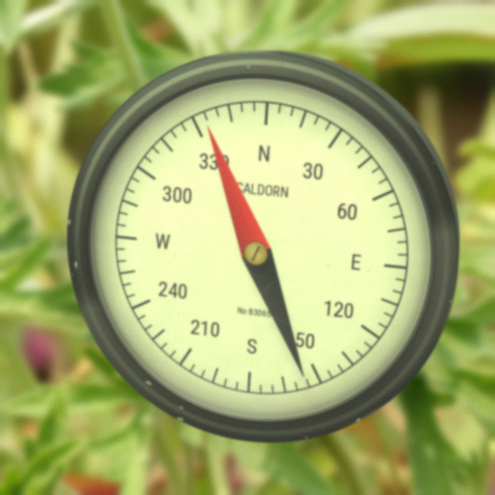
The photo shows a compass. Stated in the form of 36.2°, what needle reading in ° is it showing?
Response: 335°
